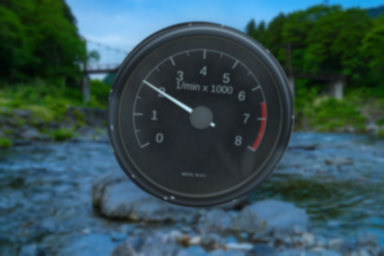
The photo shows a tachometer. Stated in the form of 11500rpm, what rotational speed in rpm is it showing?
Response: 2000rpm
